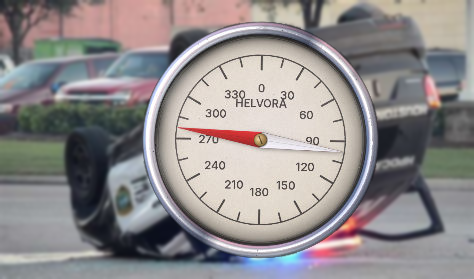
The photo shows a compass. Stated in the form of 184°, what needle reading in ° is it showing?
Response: 277.5°
